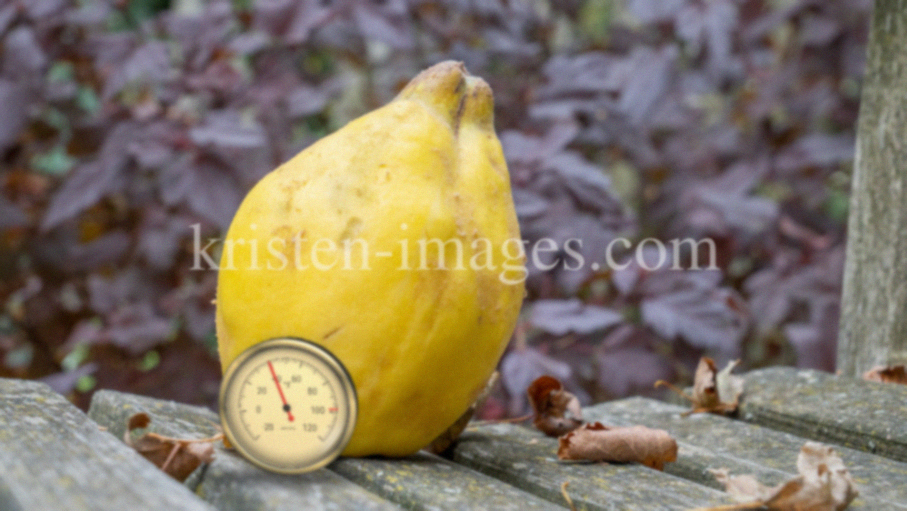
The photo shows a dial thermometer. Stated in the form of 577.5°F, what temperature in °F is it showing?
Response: 40°F
